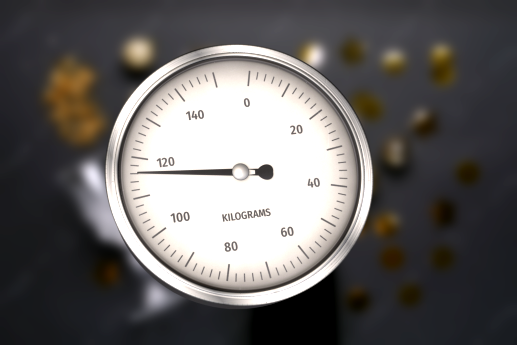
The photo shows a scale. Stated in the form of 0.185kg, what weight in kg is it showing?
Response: 116kg
